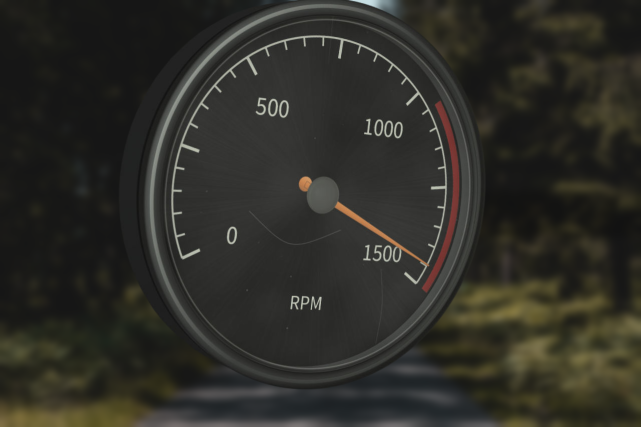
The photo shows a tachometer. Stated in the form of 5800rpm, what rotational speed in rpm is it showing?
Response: 1450rpm
